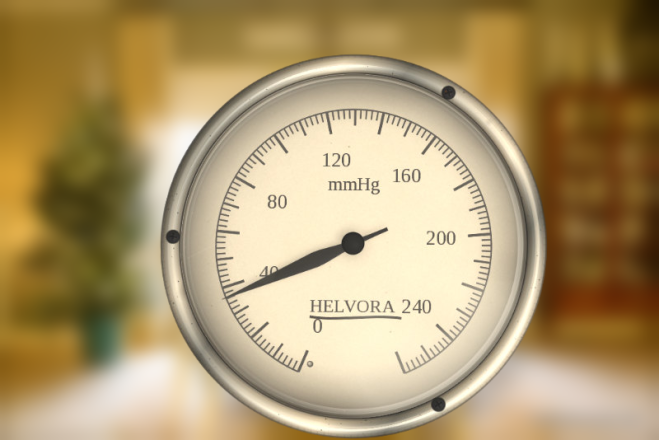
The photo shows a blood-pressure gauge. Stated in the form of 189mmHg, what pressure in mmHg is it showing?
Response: 36mmHg
